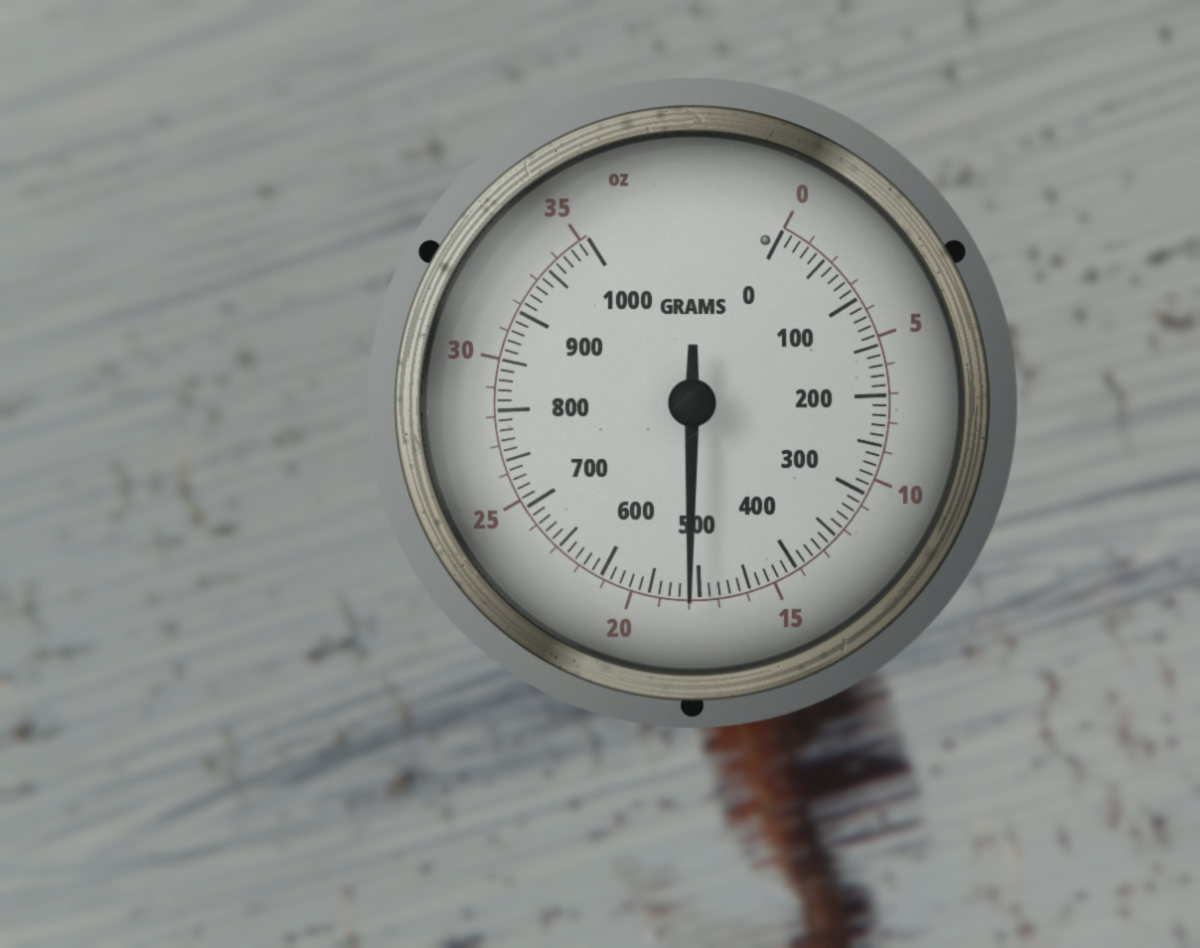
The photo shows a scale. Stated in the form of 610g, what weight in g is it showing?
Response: 510g
